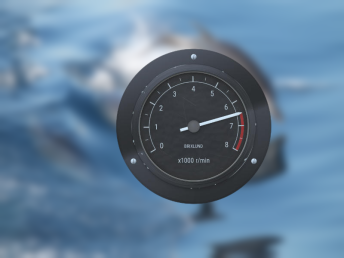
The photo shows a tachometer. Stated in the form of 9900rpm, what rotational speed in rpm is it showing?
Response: 6500rpm
